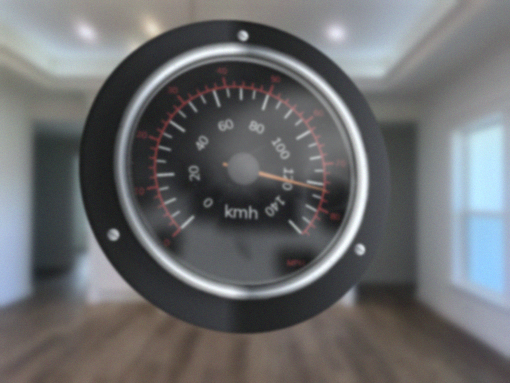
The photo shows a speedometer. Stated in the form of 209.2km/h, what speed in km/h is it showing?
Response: 122.5km/h
